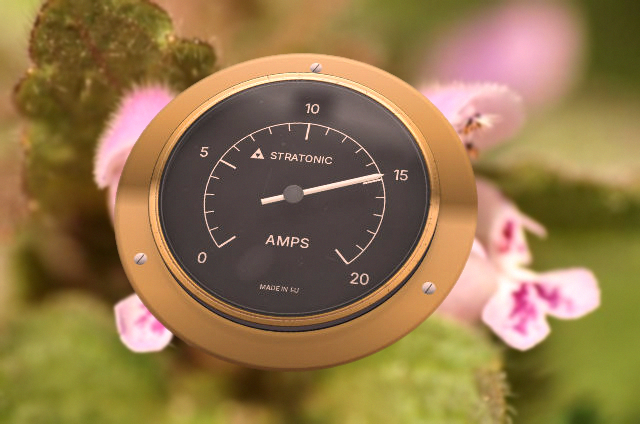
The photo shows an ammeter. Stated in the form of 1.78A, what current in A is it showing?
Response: 15A
